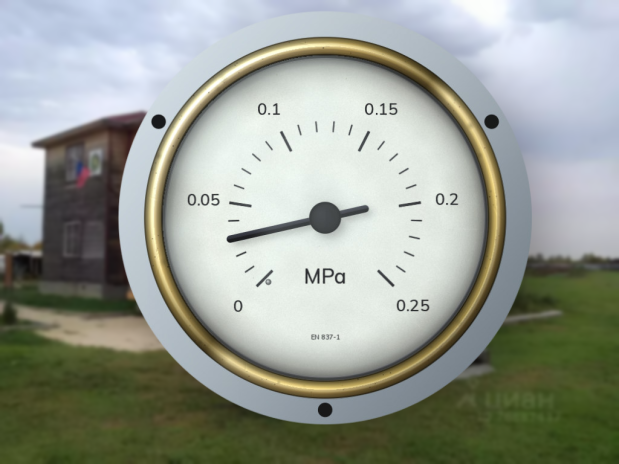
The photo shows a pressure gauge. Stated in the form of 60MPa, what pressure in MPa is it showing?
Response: 0.03MPa
